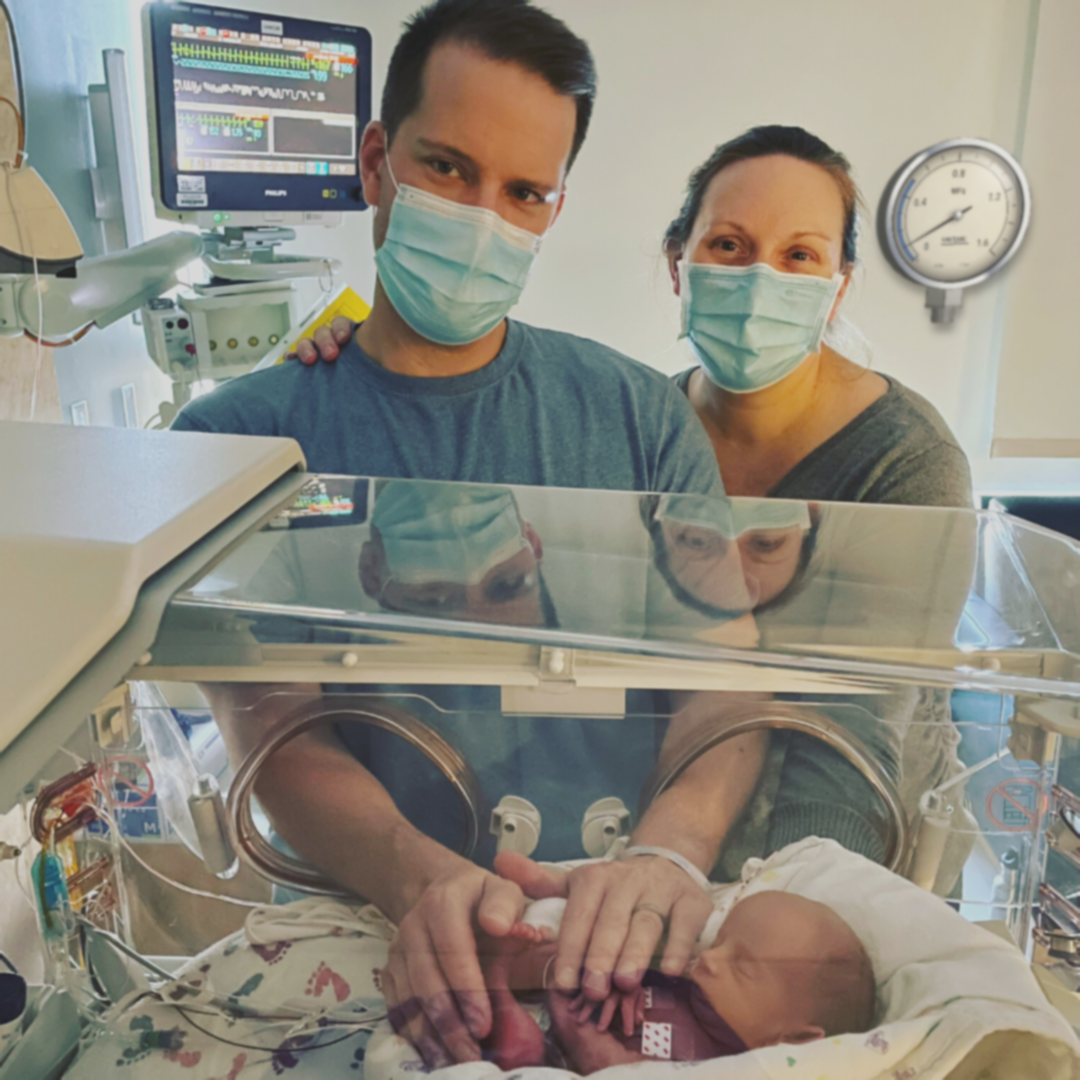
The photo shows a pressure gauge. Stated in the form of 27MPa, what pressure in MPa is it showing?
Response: 0.1MPa
